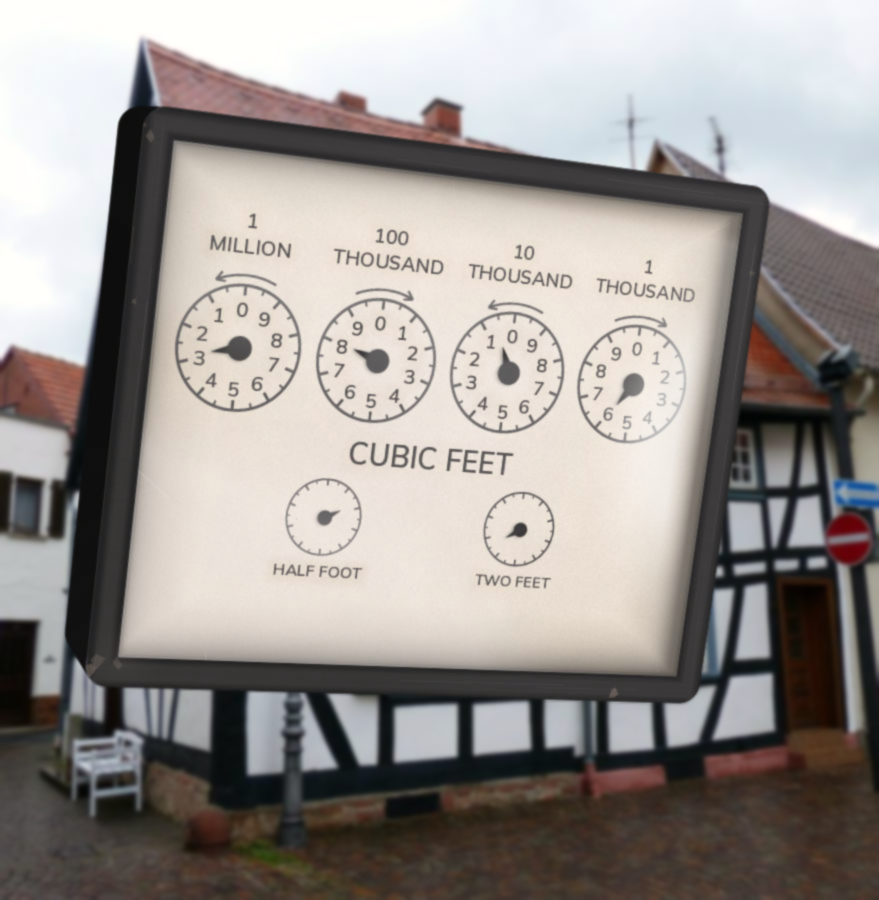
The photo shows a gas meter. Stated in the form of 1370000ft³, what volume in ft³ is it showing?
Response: 280600ft³
